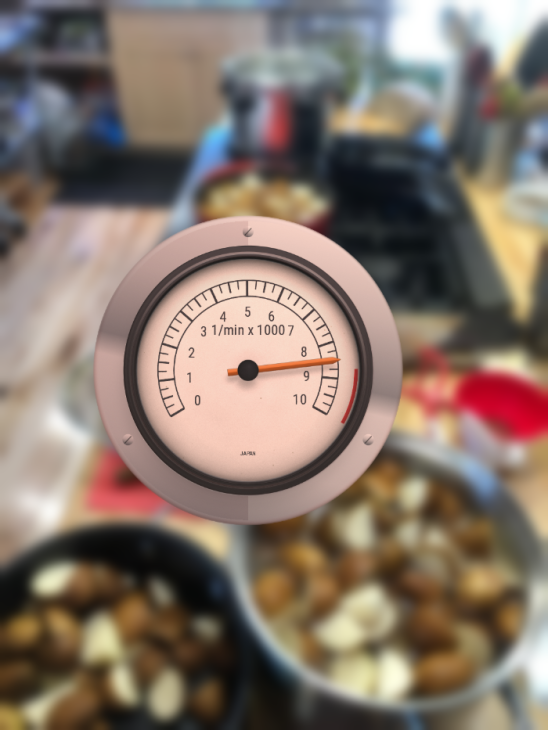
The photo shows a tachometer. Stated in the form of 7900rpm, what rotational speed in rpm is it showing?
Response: 8500rpm
